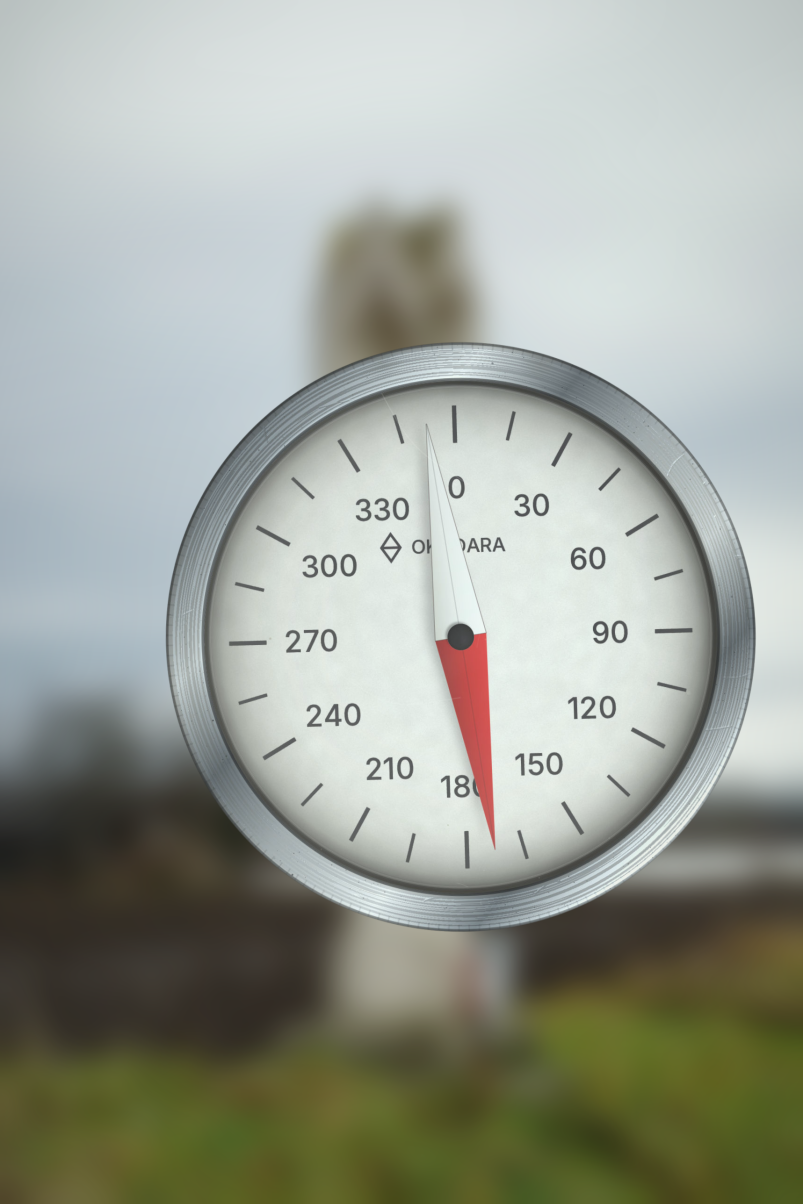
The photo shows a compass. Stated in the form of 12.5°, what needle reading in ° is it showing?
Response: 172.5°
